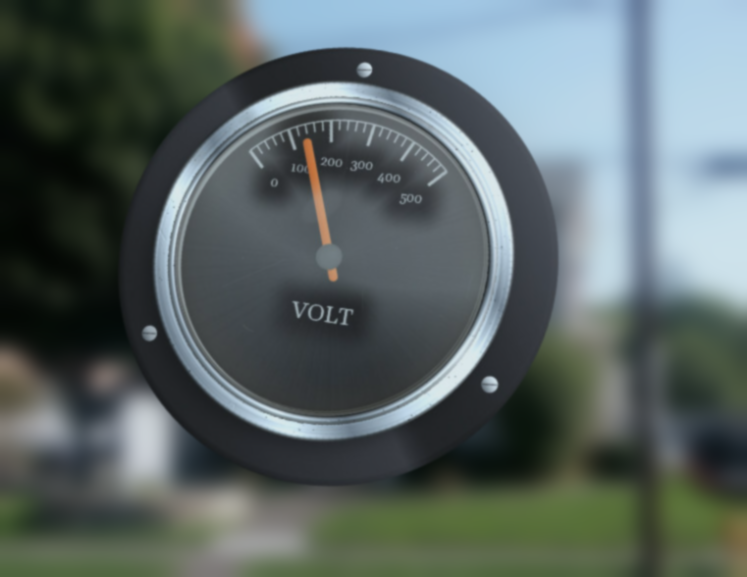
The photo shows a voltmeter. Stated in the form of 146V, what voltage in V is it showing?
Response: 140V
